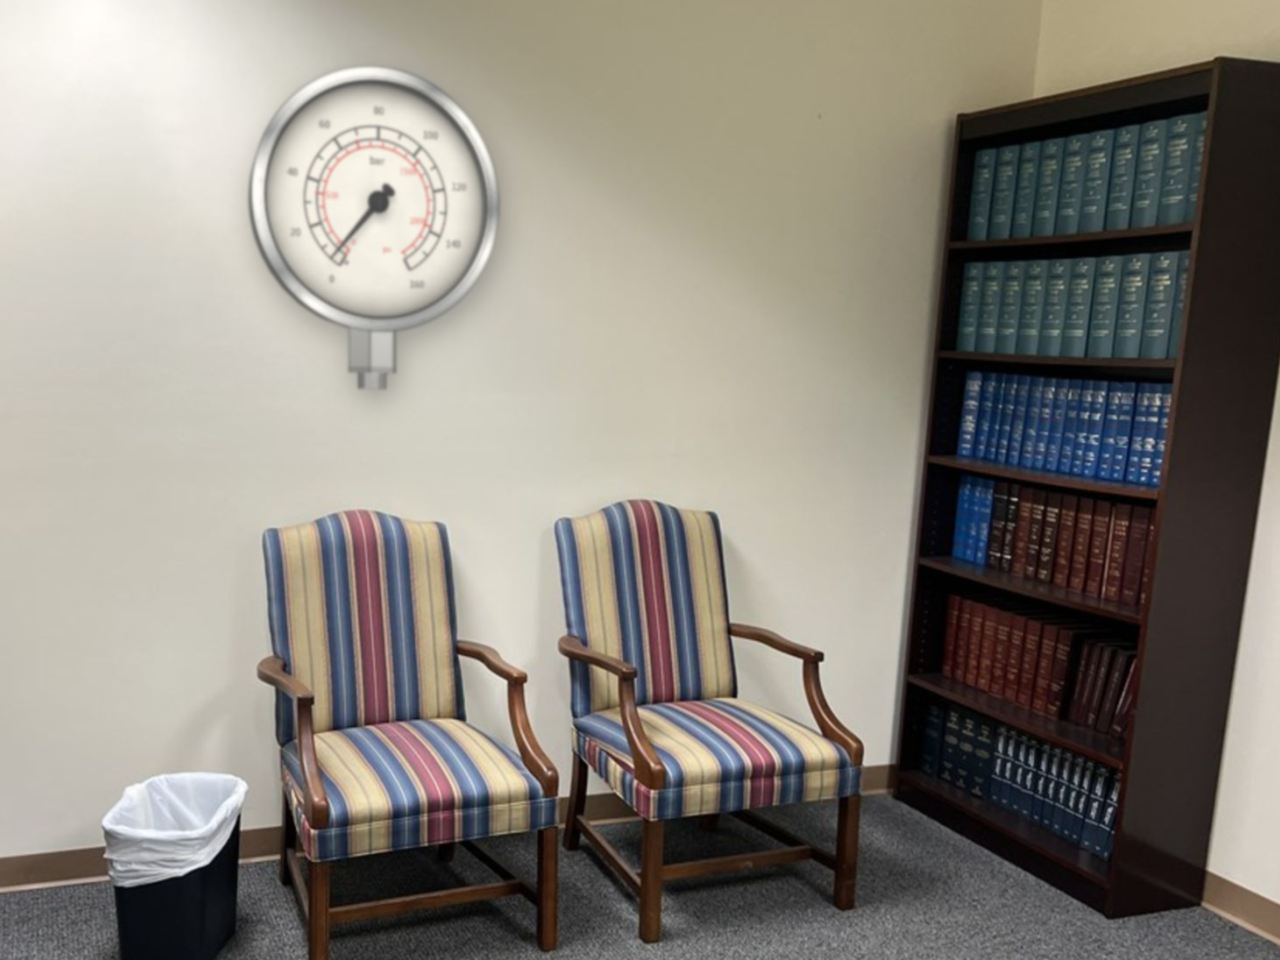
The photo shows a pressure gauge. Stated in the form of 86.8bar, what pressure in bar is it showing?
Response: 5bar
